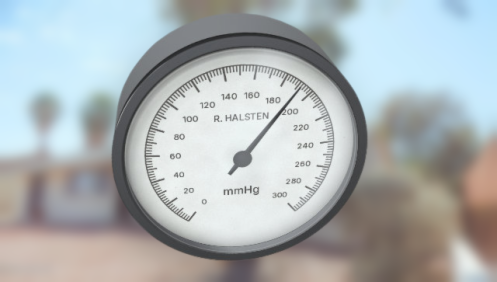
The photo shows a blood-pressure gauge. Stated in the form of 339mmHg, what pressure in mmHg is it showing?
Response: 190mmHg
